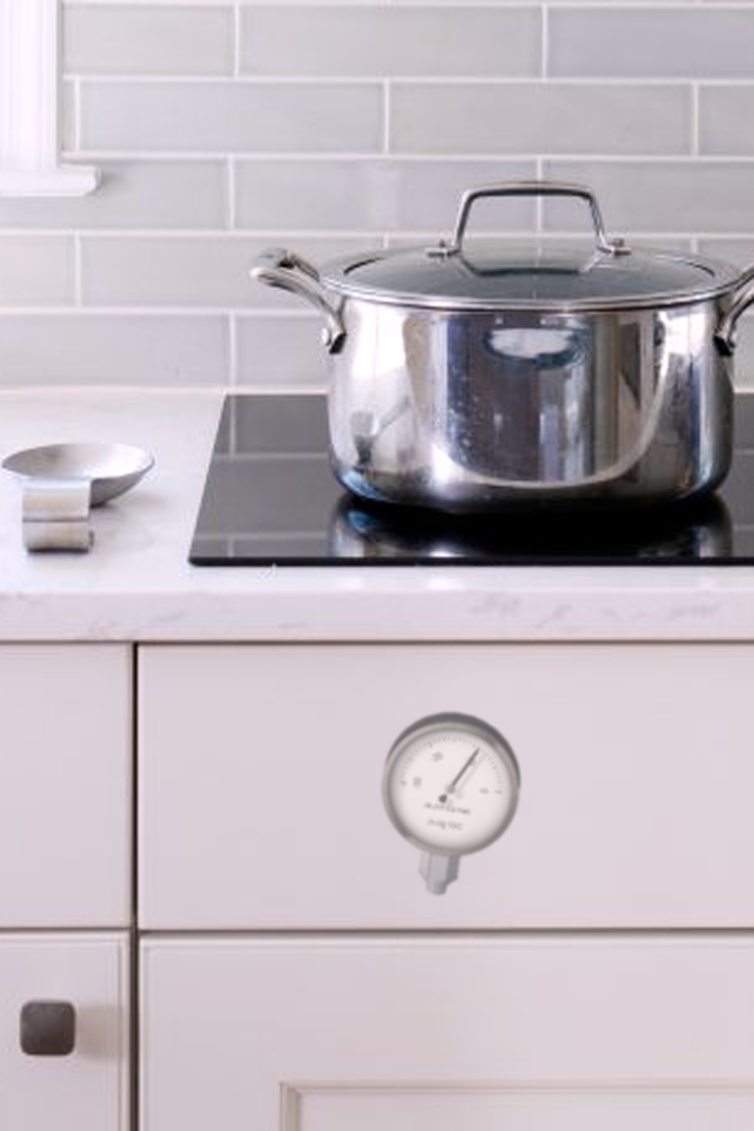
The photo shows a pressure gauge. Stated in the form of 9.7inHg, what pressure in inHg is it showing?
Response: -10inHg
